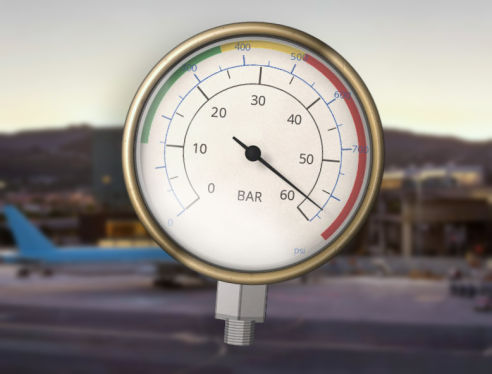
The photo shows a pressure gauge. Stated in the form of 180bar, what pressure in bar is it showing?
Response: 57.5bar
